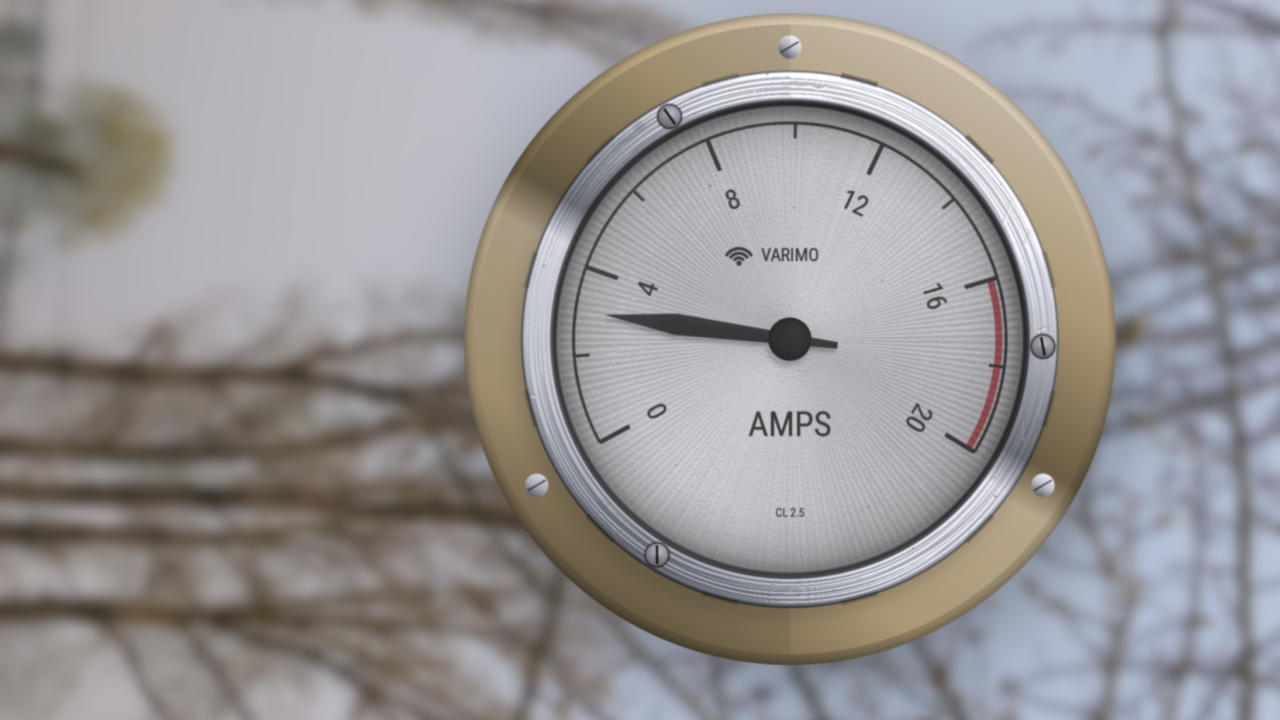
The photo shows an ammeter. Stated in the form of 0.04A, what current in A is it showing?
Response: 3A
